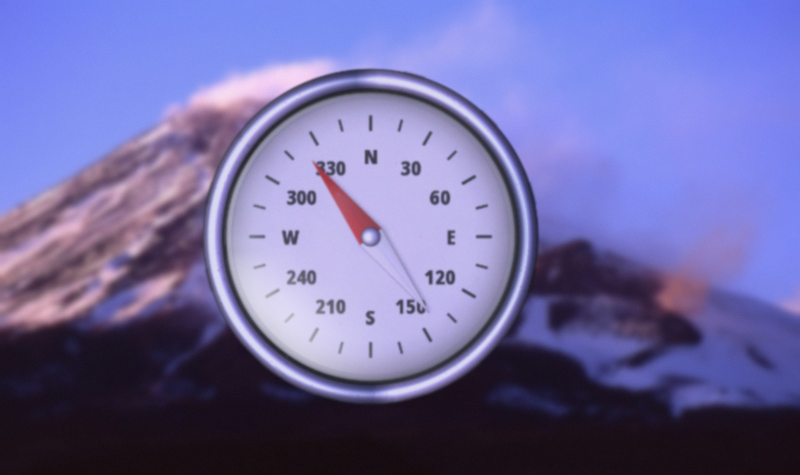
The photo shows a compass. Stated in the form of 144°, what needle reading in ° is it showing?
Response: 322.5°
